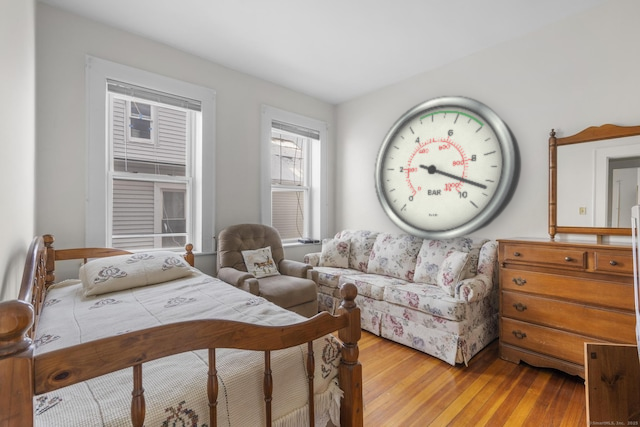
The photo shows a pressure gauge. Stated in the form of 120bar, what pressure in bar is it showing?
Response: 9.25bar
